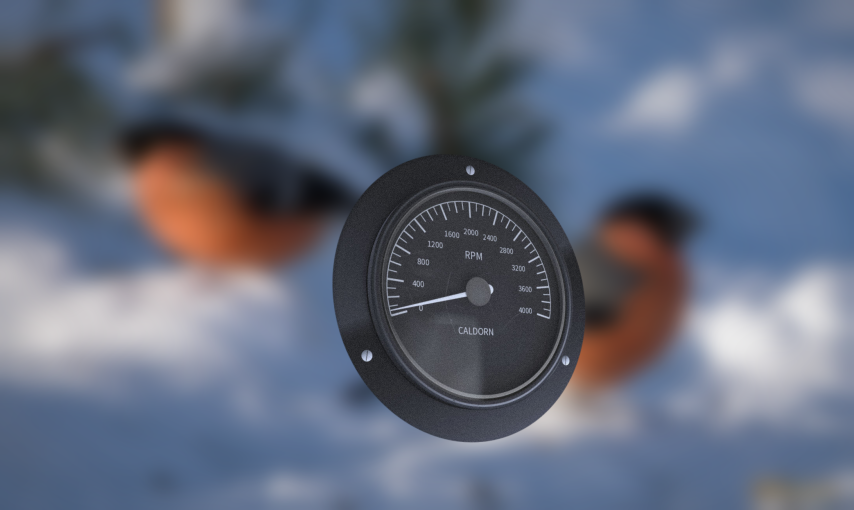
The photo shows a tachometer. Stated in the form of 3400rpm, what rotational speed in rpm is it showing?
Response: 50rpm
